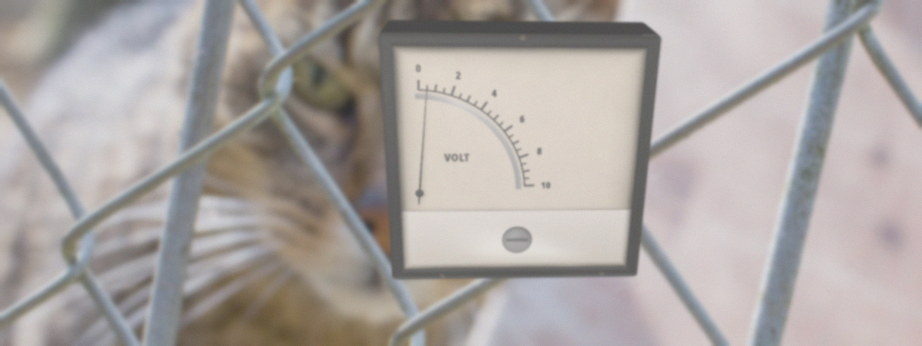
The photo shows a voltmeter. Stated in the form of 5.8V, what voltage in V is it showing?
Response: 0.5V
